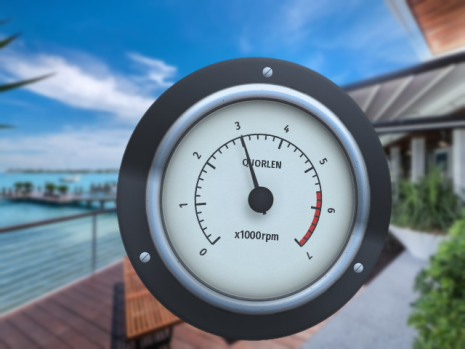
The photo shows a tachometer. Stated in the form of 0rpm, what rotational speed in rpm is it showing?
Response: 3000rpm
